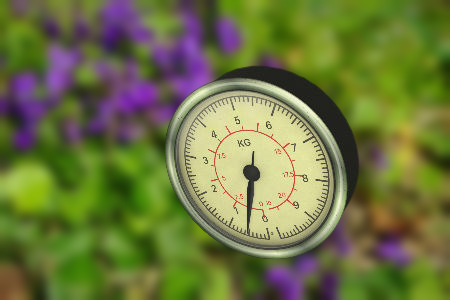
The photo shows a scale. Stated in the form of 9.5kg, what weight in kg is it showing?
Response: 0.5kg
